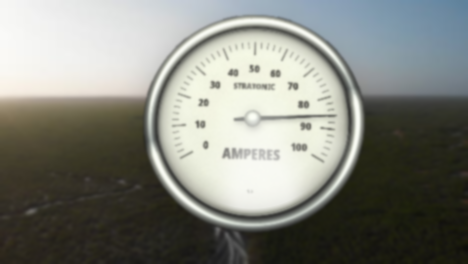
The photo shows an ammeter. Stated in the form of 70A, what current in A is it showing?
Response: 86A
